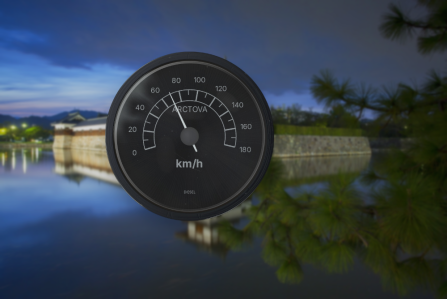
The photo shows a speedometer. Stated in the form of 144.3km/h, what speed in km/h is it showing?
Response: 70km/h
